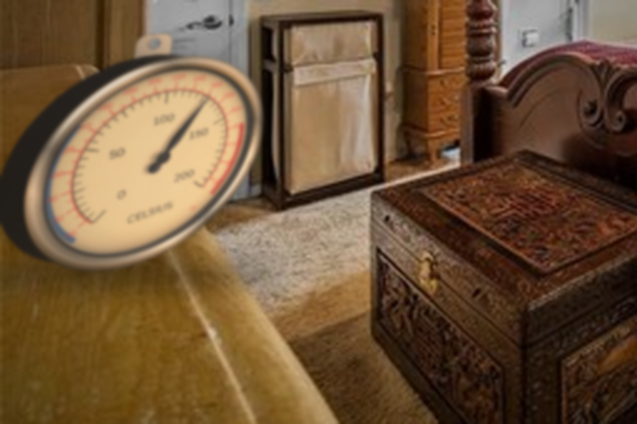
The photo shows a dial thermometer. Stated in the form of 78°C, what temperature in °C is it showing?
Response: 125°C
